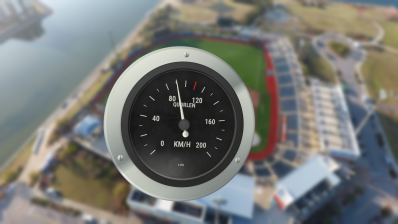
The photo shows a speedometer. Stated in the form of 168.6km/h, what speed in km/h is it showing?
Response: 90km/h
